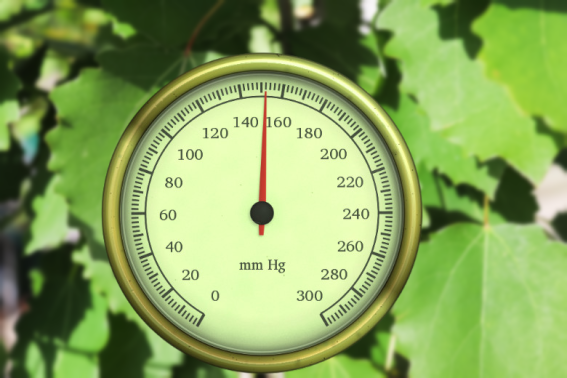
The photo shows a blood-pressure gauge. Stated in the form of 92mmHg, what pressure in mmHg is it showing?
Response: 152mmHg
